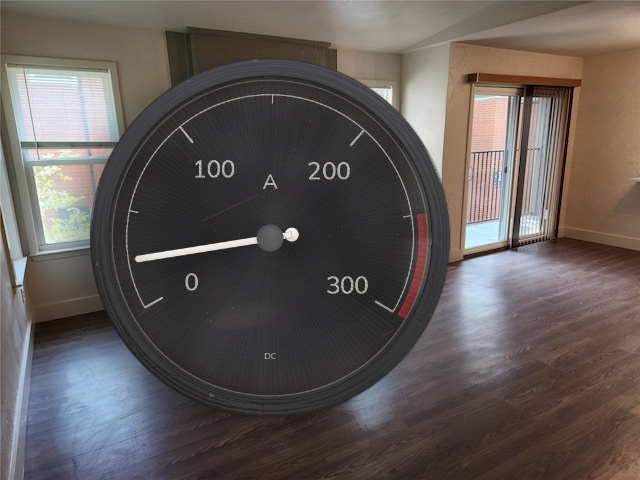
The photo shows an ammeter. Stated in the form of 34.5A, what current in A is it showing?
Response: 25A
